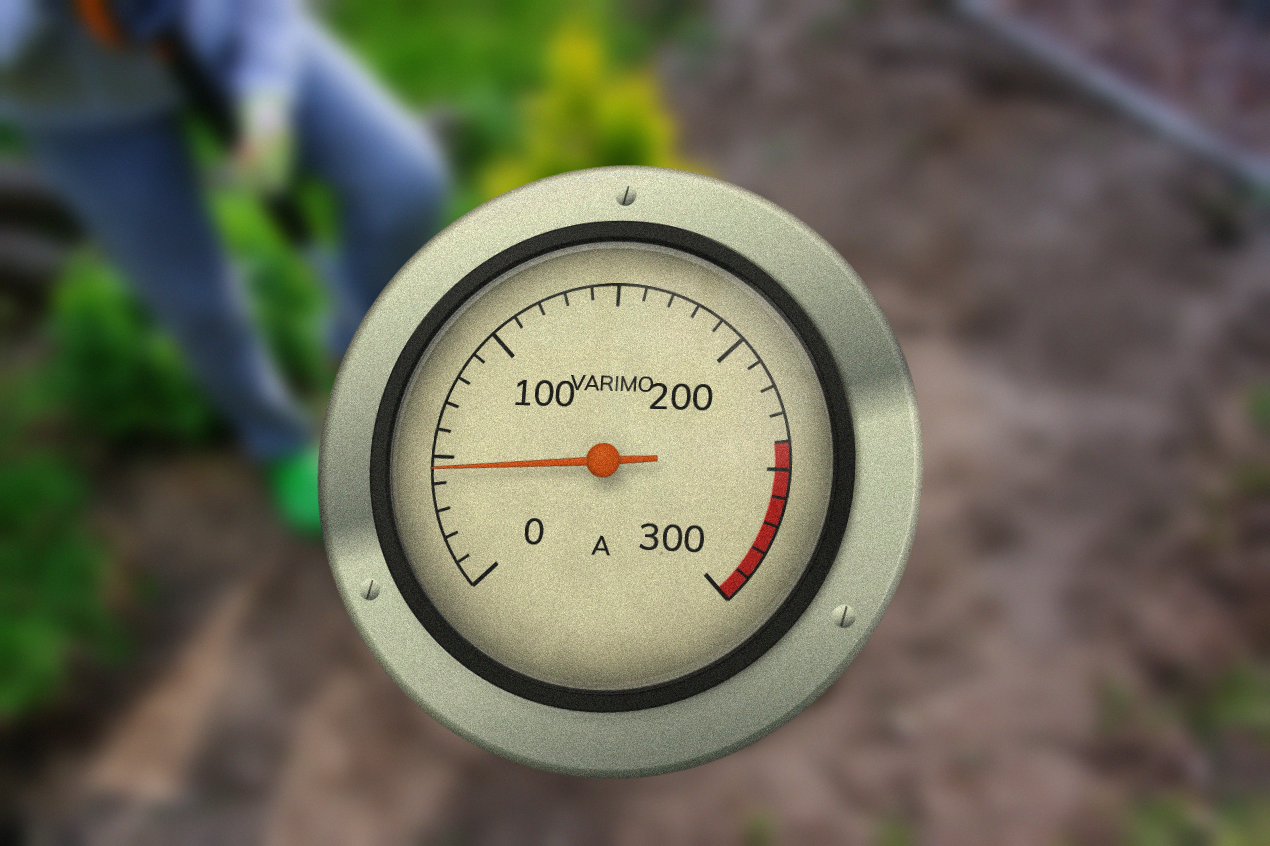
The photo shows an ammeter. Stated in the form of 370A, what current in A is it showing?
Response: 45A
